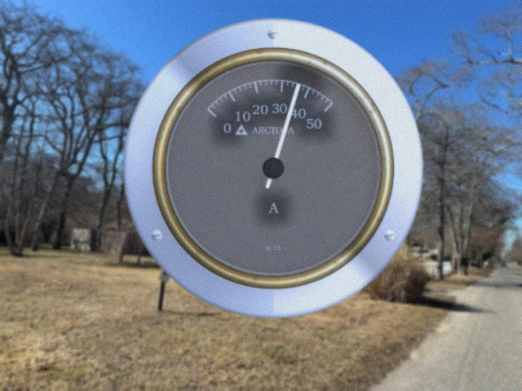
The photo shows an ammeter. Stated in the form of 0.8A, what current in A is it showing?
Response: 36A
